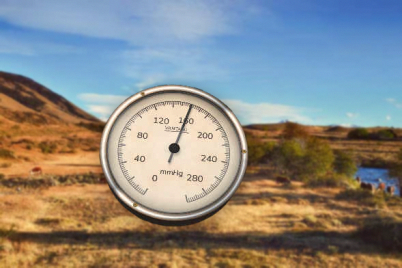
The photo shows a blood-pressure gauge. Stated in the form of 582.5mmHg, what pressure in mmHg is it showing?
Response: 160mmHg
